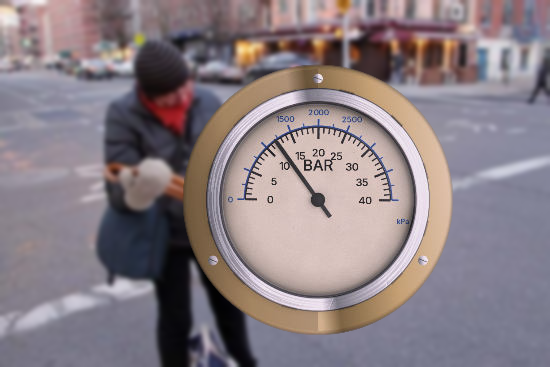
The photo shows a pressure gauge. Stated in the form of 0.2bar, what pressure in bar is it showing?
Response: 12bar
